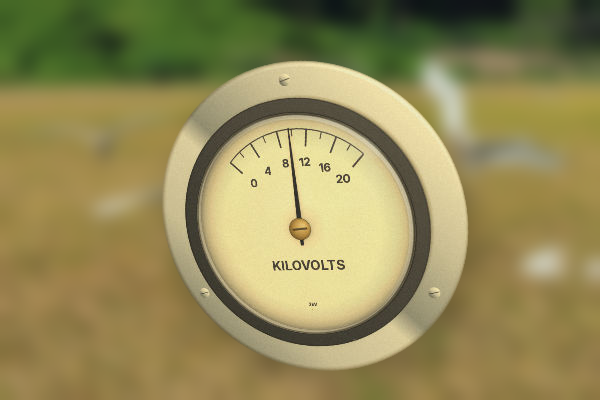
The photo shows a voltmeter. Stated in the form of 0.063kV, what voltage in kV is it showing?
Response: 10kV
